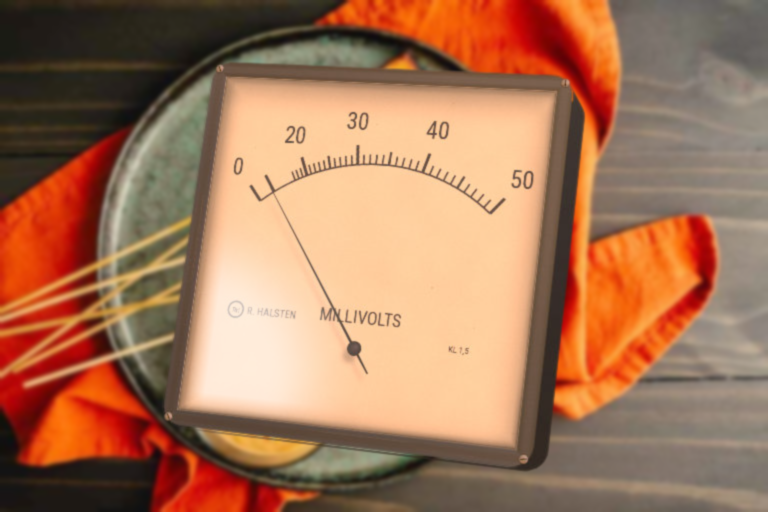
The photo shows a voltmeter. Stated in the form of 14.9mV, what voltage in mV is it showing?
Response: 10mV
